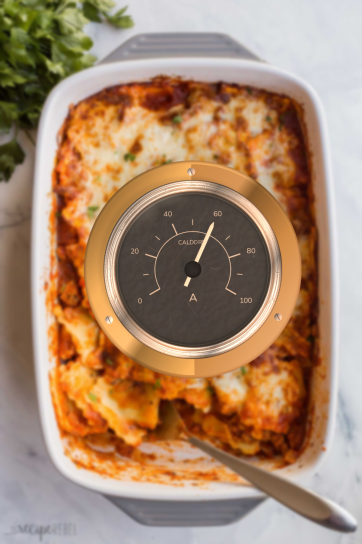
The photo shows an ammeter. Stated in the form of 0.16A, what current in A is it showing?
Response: 60A
